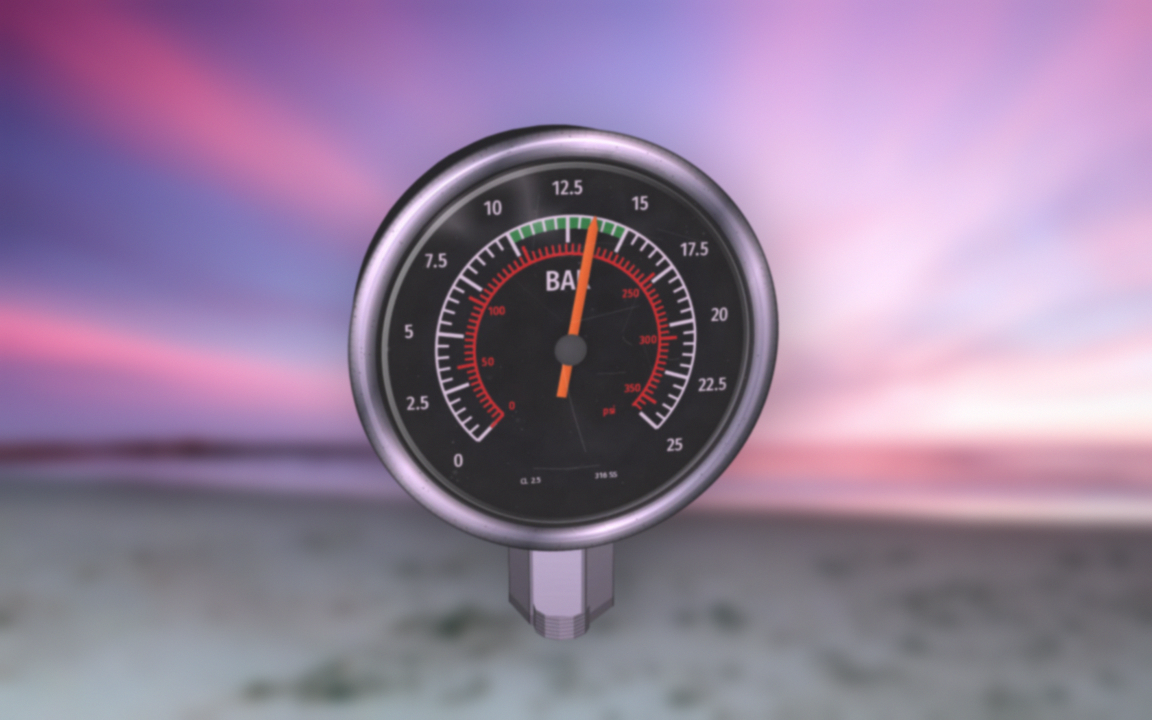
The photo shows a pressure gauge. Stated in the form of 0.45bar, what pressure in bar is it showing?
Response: 13.5bar
